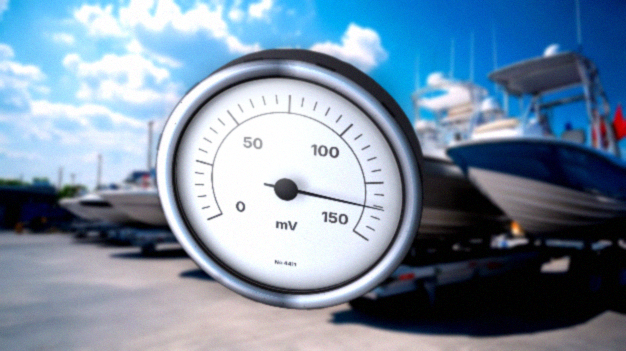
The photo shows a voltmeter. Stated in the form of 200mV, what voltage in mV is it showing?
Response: 135mV
